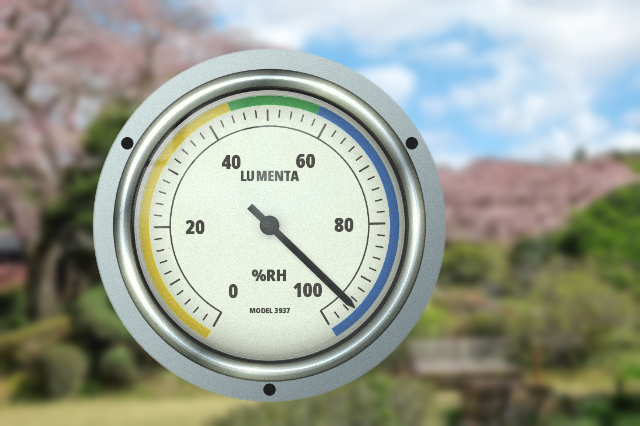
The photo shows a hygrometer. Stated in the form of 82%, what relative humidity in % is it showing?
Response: 95%
